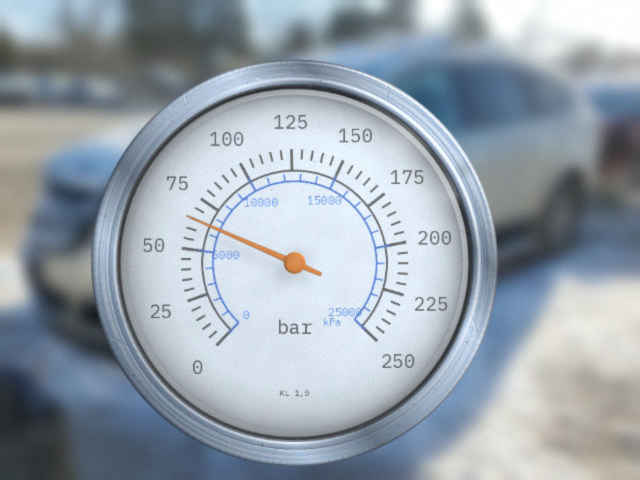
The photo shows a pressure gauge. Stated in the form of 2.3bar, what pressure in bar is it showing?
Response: 65bar
